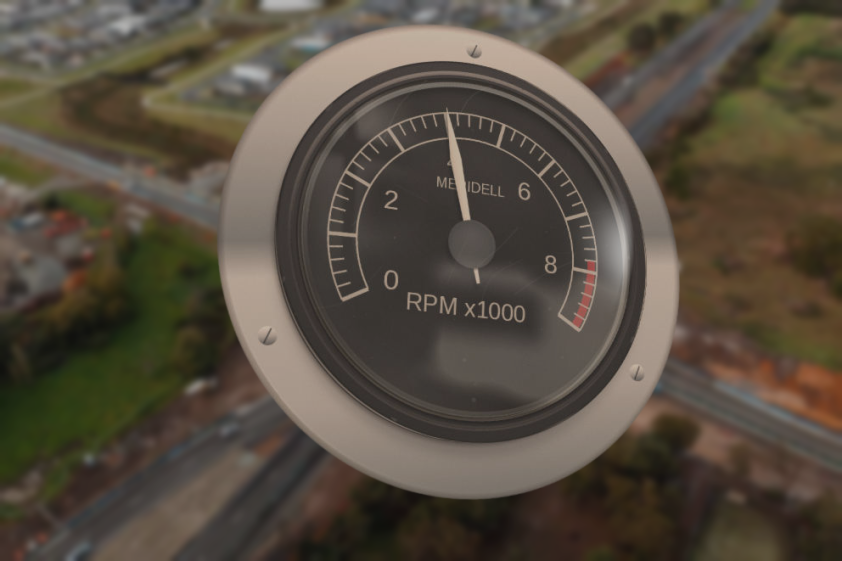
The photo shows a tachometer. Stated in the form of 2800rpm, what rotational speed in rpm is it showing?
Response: 4000rpm
